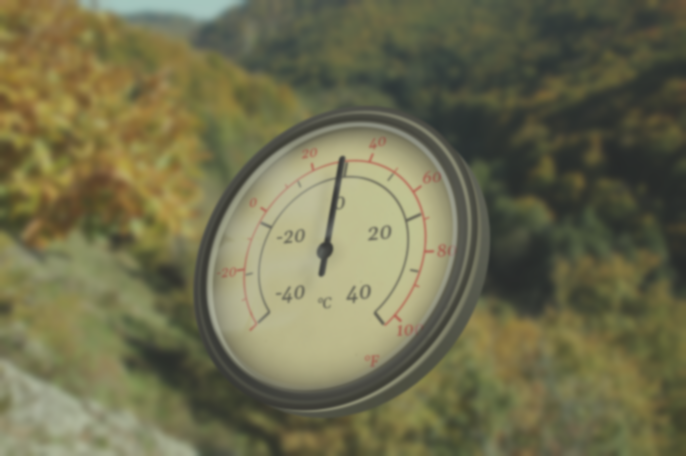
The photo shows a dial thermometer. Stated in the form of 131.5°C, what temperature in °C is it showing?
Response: 0°C
